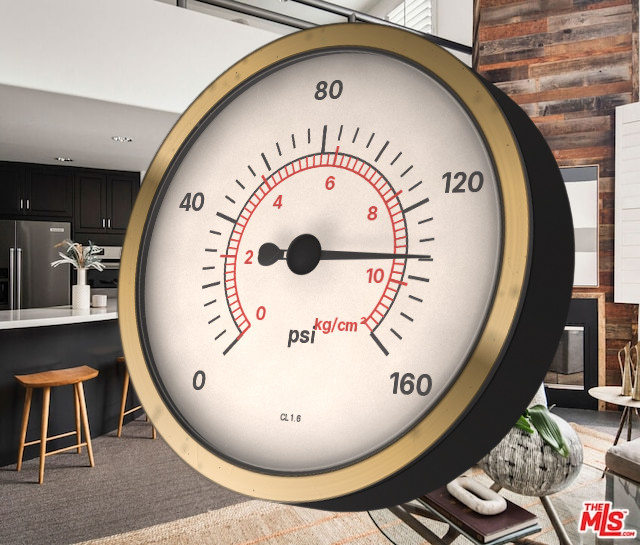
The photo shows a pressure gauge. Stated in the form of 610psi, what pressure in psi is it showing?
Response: 135psi
